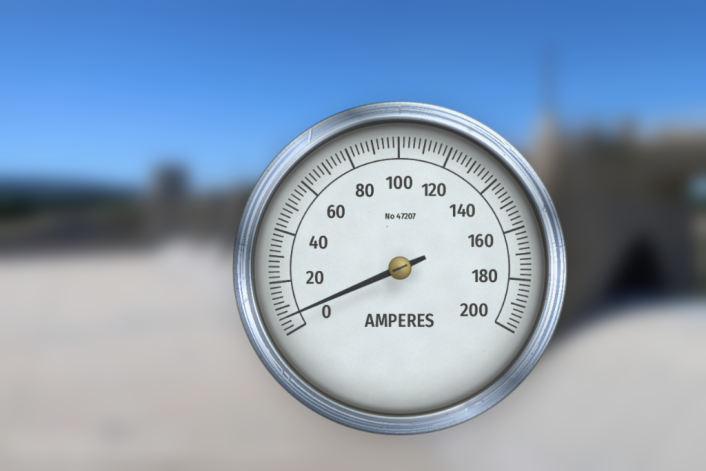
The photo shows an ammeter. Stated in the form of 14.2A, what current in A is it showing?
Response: 6A
